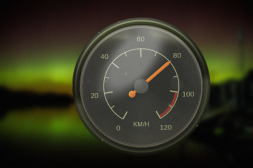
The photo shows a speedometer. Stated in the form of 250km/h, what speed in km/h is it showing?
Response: 80km/h
